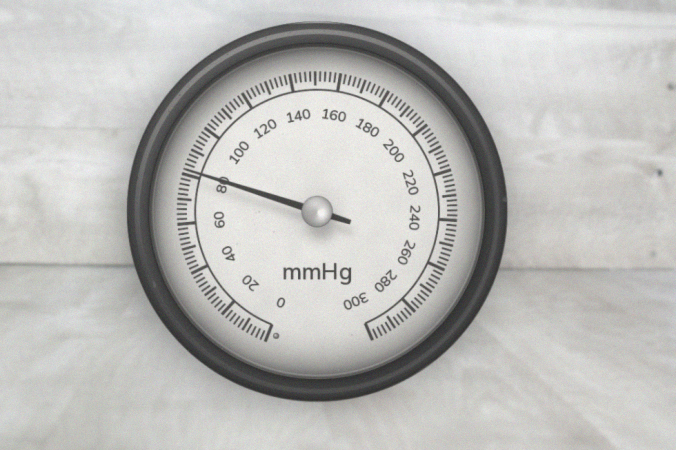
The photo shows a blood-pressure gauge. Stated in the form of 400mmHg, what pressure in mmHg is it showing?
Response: 82mmHg
